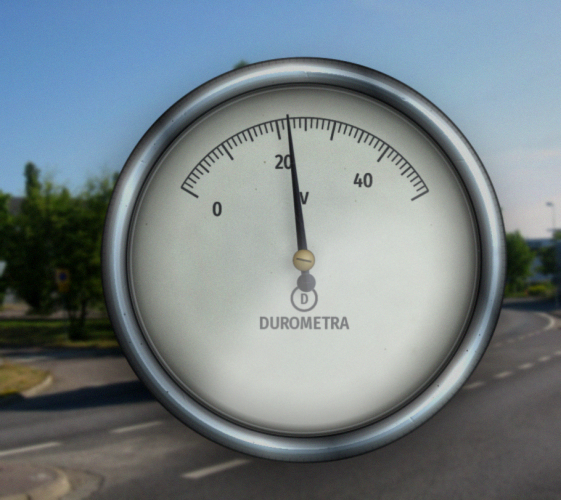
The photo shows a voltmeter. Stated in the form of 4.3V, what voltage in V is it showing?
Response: 22V
